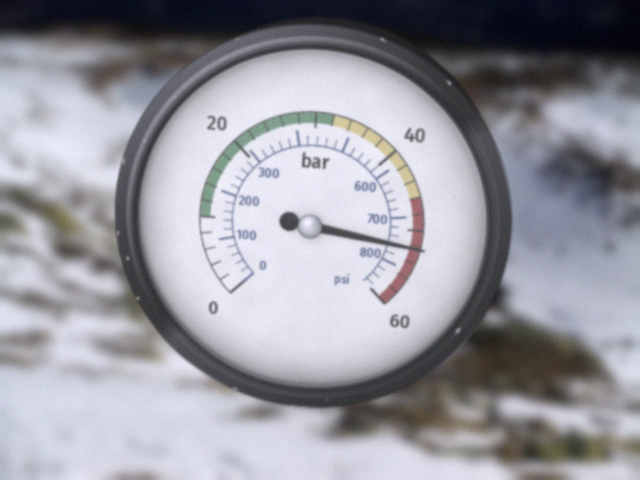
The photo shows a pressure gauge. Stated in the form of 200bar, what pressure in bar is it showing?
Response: 52bar
